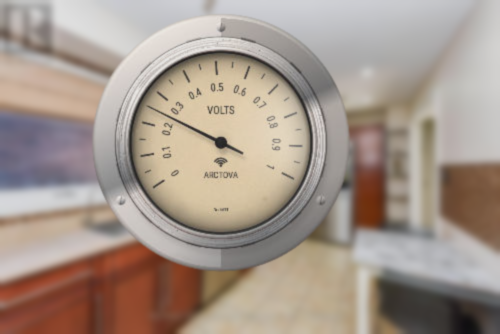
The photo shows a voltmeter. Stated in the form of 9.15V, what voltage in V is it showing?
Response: 0.25V
